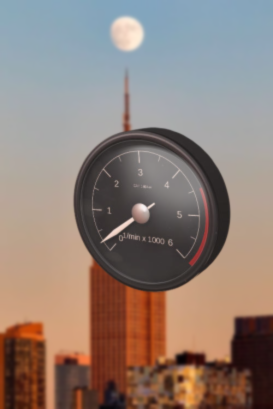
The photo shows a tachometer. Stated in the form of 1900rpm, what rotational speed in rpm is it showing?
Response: 250rpm
